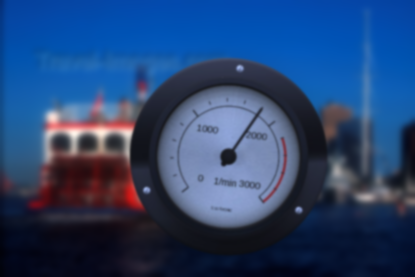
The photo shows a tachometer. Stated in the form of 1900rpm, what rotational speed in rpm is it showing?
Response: 1800rpm
